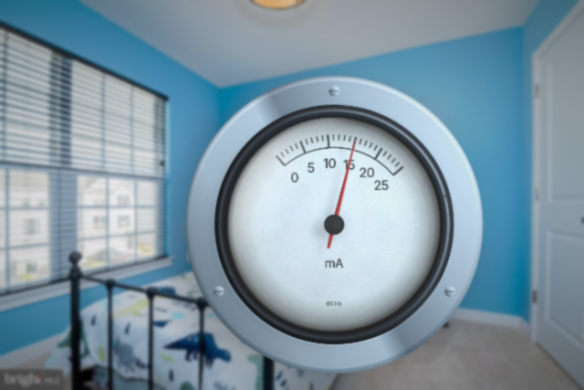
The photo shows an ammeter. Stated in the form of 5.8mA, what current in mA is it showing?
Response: 15mA
